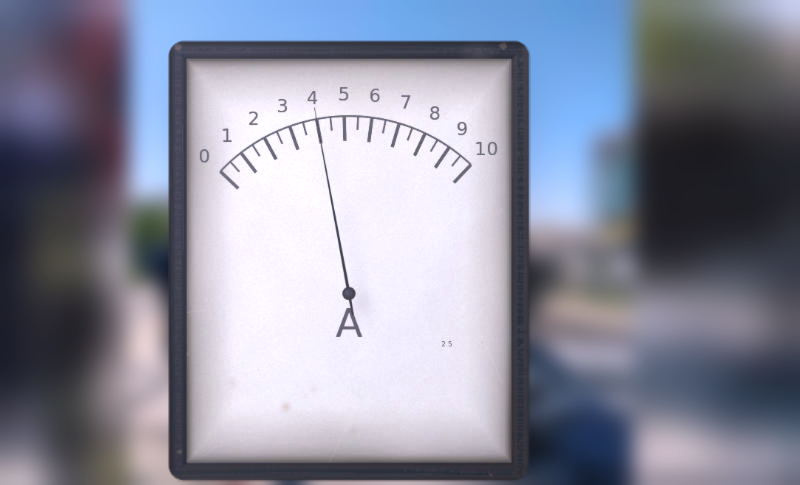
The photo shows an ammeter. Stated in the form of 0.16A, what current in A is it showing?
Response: 4A
